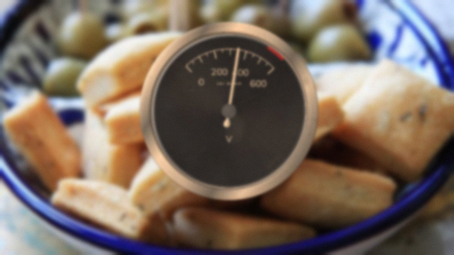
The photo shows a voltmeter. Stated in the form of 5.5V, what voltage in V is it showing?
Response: 350V
